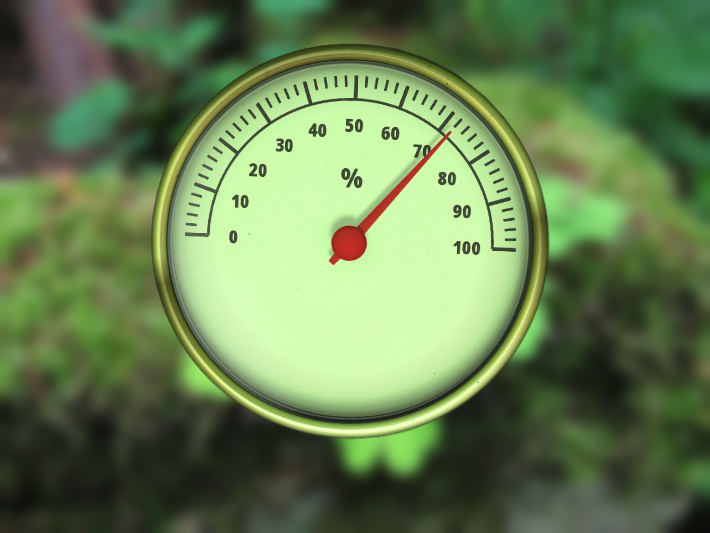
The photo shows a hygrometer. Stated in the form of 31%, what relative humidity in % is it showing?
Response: 72%
